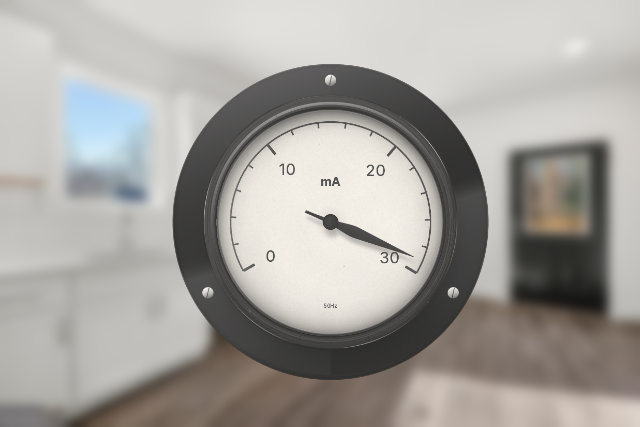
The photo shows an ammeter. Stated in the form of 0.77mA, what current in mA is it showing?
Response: 29mA
